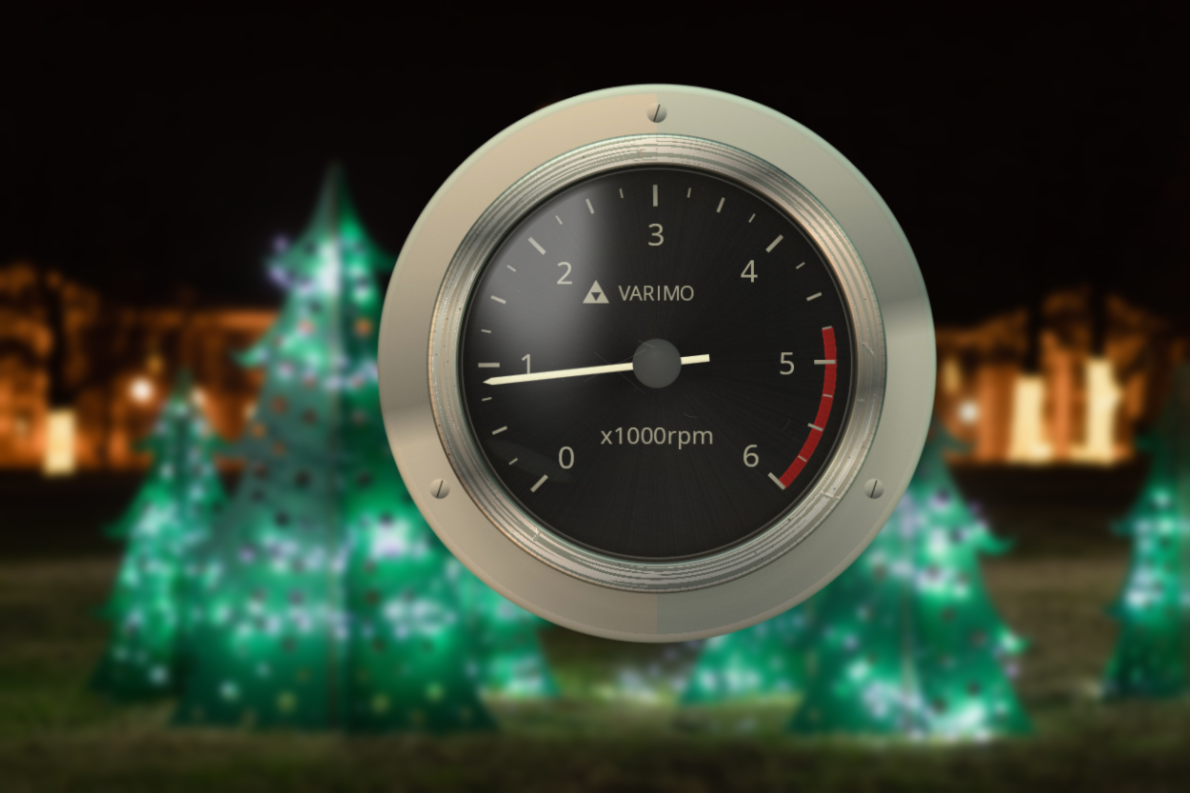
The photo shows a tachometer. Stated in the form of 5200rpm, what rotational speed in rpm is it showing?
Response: 875rpm
